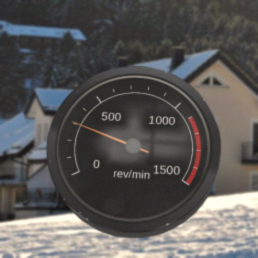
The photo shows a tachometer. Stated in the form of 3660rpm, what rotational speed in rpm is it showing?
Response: 300rpm
